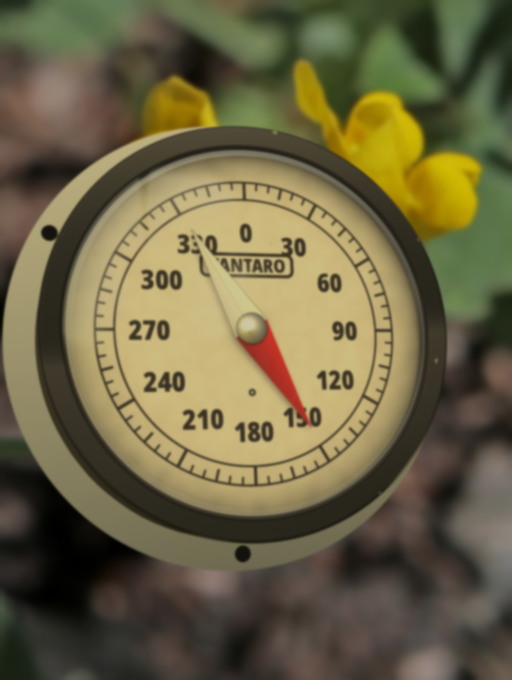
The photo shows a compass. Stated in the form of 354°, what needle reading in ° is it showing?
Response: 150°
